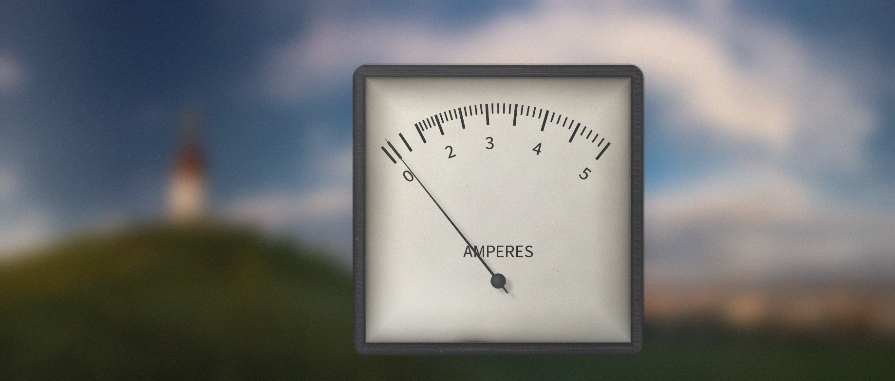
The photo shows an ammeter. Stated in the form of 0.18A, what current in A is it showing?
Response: 0.5A
